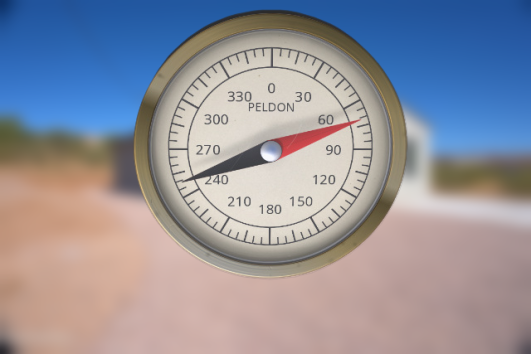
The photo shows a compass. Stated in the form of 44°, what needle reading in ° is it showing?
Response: 70°
